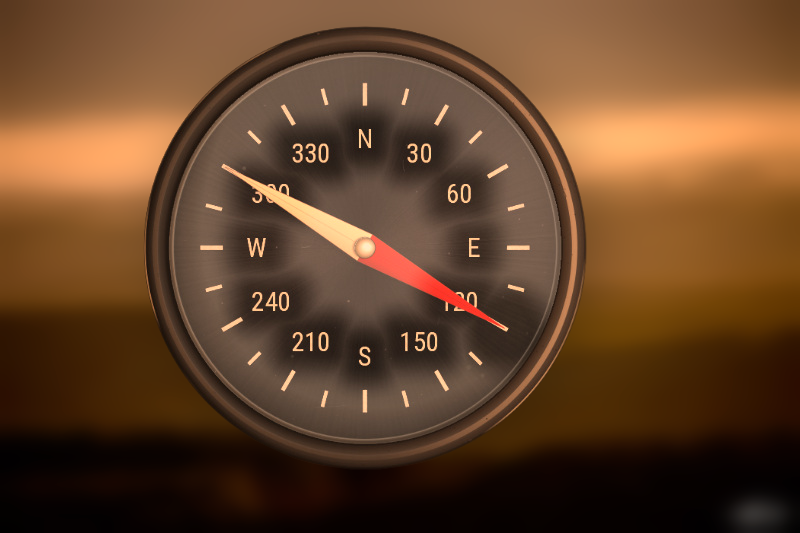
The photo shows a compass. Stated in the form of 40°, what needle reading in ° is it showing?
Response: 120°
